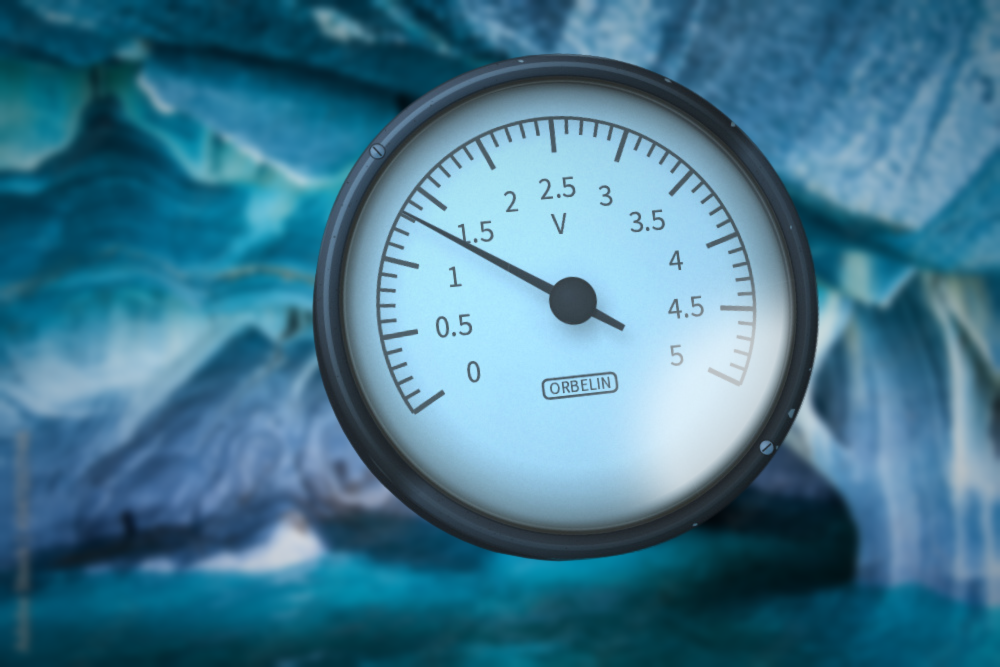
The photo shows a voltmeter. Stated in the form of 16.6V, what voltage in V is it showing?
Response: 1.3V
